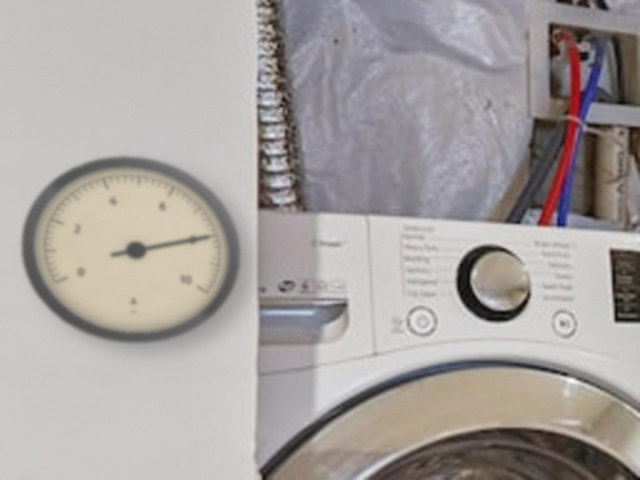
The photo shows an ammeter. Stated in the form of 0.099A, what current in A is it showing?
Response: 8A
